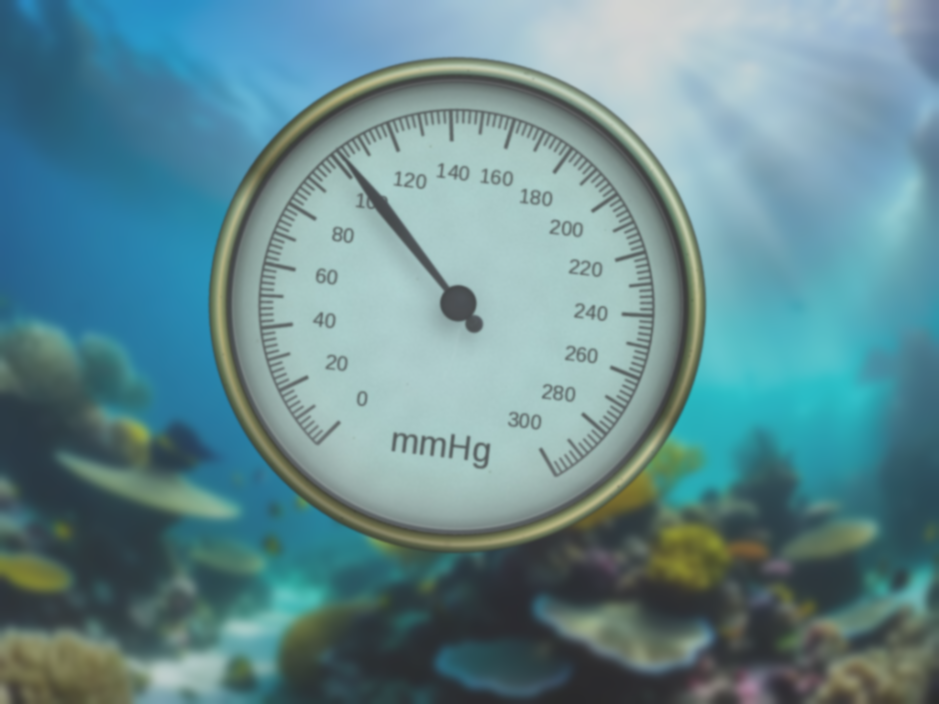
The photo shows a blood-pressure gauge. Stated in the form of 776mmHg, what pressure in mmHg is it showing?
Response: 102mmHg
